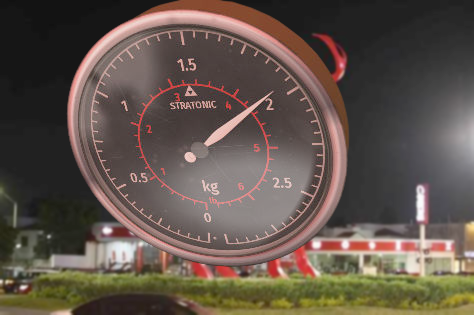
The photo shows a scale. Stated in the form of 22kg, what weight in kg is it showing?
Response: 1.95kg
